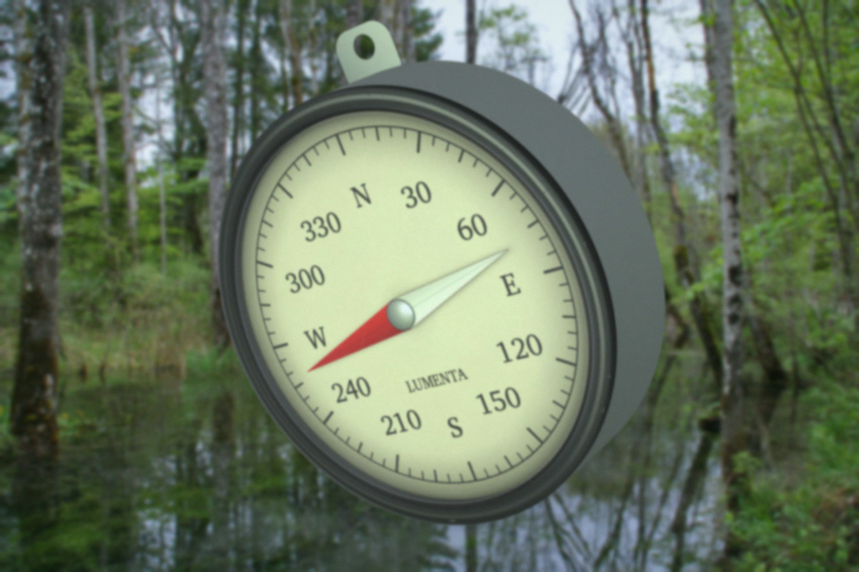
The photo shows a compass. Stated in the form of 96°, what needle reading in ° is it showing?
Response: 257.5°
